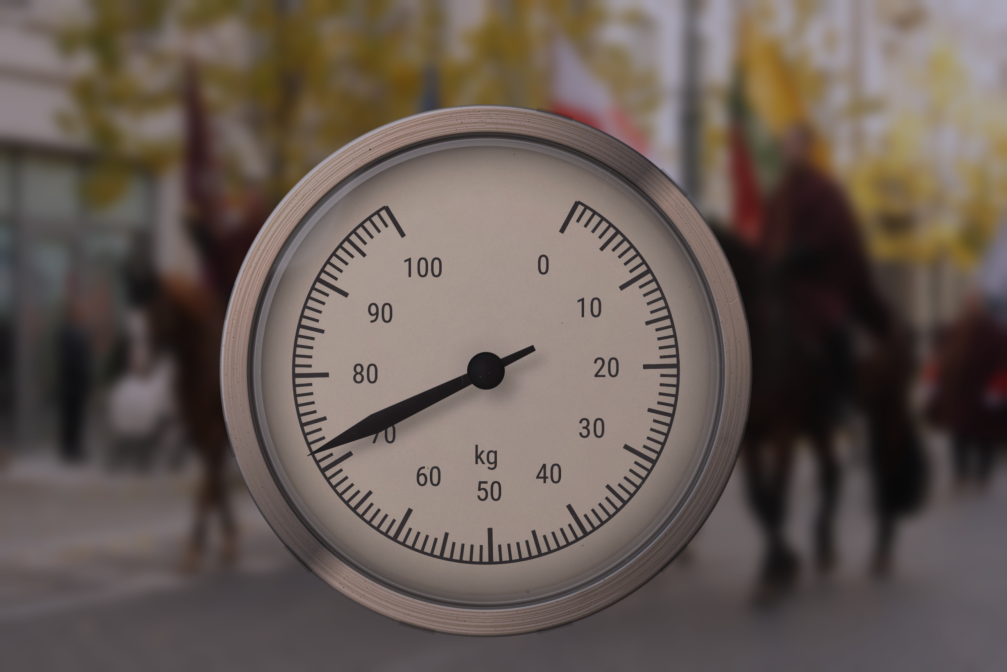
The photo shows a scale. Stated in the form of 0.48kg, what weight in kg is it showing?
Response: 72kg
